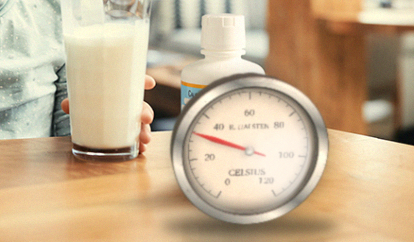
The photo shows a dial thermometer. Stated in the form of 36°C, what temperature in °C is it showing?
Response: 32°C
